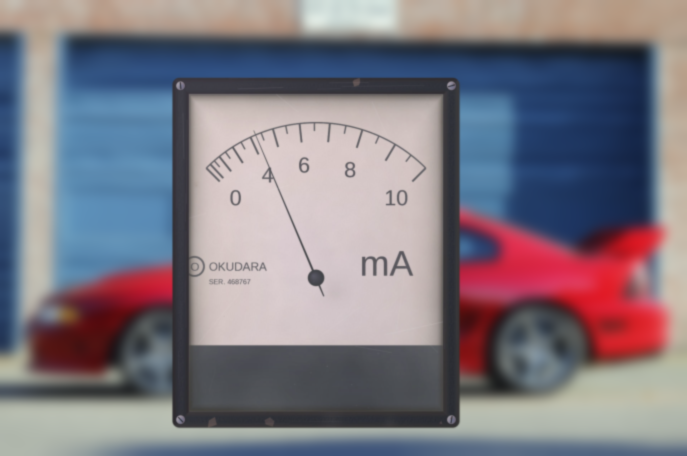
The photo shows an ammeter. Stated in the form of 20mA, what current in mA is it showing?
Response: 4.25mA
